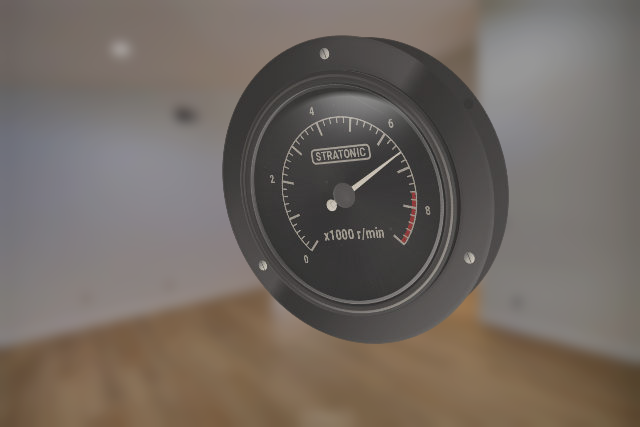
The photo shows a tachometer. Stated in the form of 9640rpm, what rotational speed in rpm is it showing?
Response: 6600rpm
